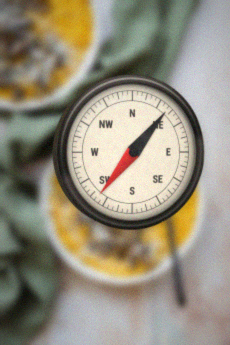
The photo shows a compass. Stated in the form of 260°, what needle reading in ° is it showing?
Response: 220°
